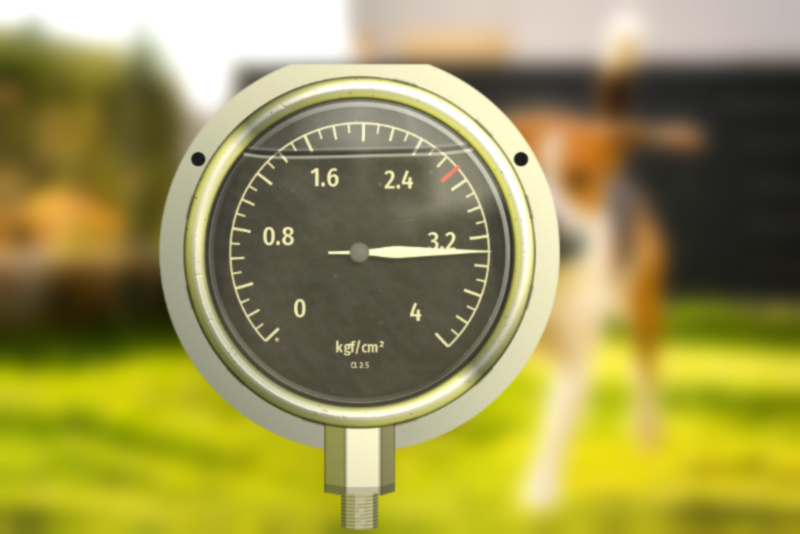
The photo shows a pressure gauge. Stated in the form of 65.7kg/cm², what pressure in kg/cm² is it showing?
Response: 3.3kg/cm²
